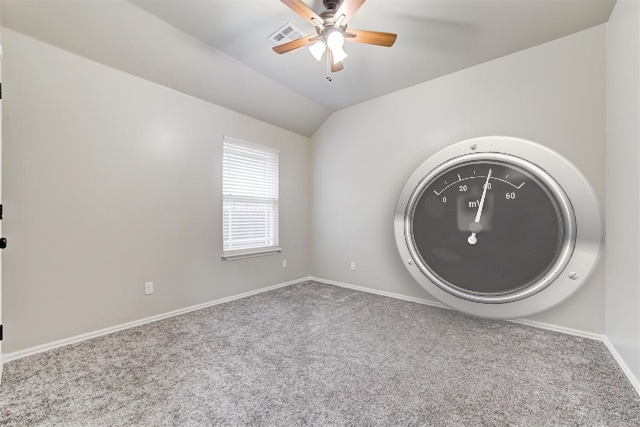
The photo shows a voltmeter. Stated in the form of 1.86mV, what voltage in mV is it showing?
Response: 40mV
